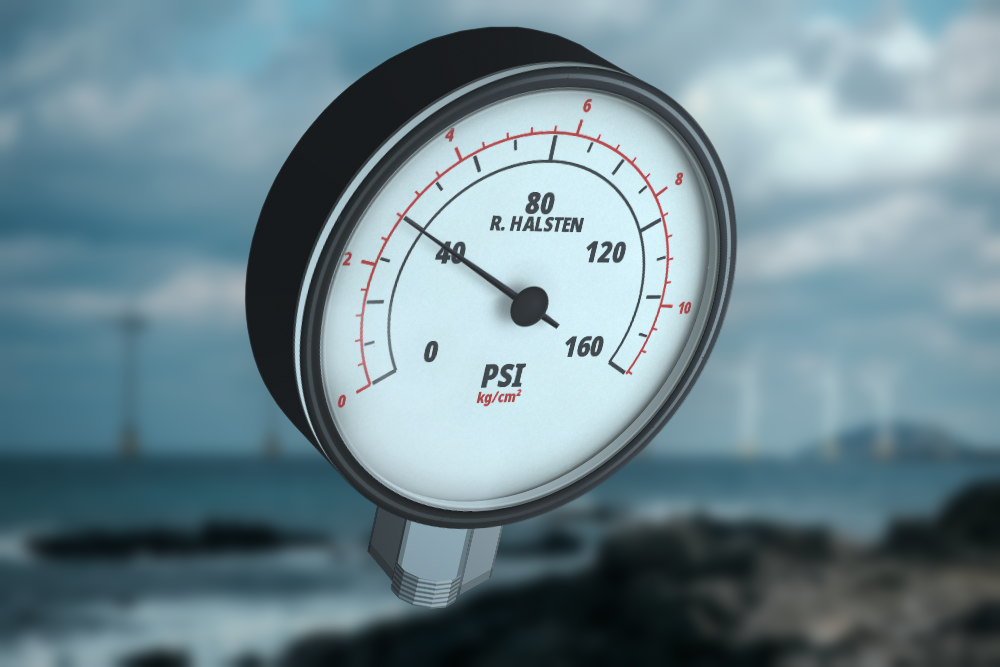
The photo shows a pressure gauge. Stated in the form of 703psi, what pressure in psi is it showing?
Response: 40psi
